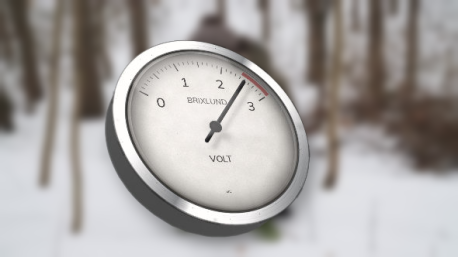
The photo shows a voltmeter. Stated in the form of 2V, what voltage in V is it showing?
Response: 2.5V
